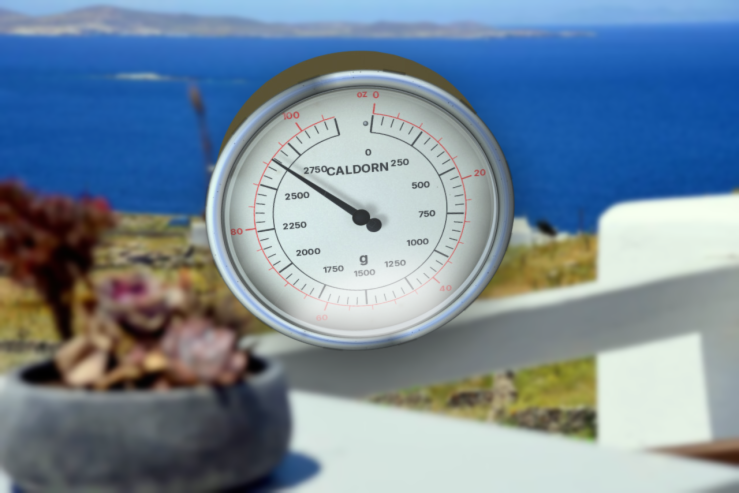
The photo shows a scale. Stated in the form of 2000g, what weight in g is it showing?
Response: 2650g
